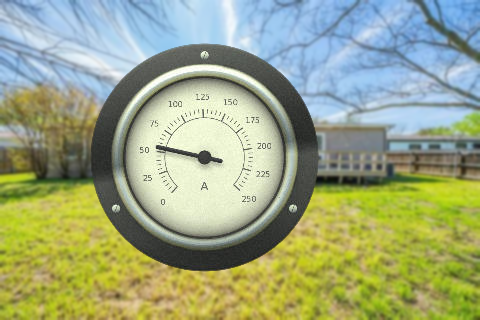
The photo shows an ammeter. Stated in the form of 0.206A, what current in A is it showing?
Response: 55A
